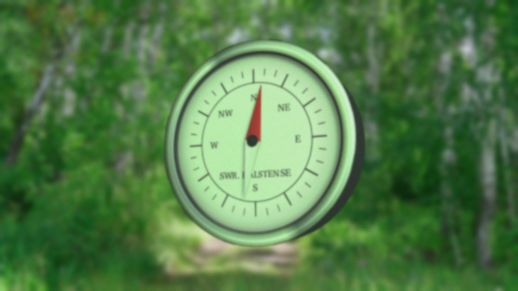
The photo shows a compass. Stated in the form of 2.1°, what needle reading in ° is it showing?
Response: 10°
